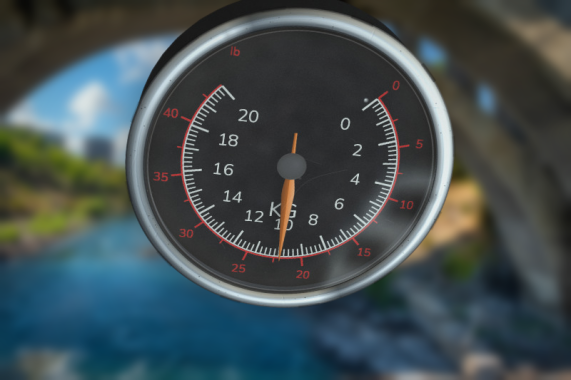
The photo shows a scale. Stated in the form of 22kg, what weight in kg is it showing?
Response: 10kg
